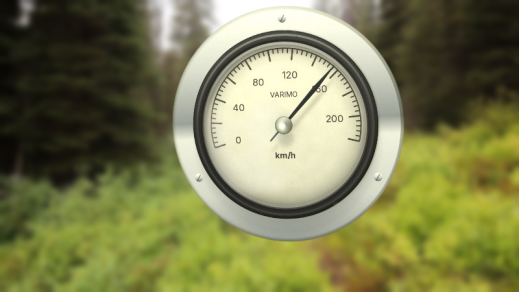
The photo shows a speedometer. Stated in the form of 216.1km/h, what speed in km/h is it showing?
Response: 156km/h
